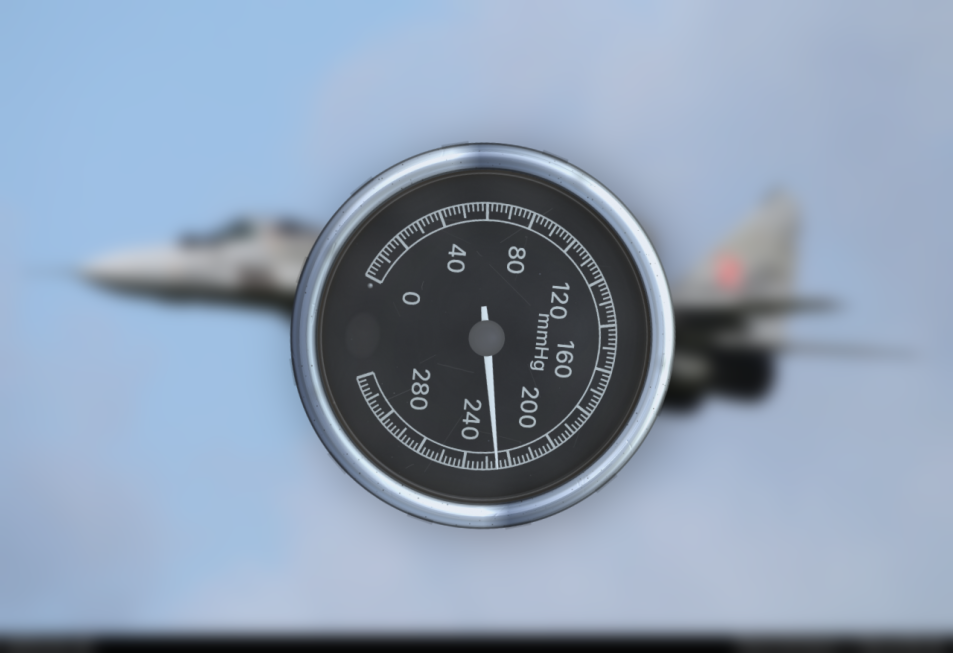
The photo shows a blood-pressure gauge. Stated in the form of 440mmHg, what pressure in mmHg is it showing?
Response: 226mmHg
